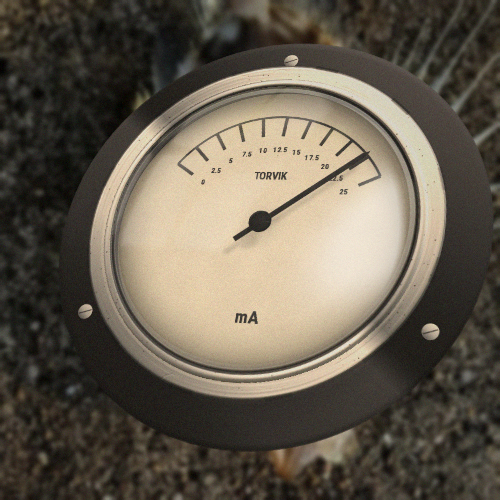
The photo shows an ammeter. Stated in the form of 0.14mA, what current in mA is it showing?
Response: 22.5mA
